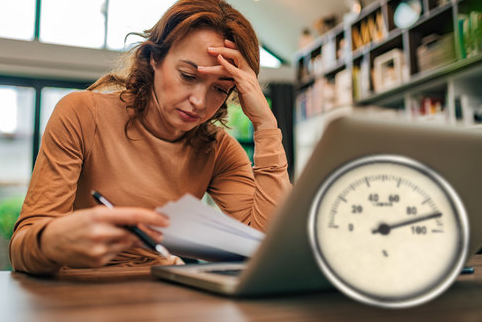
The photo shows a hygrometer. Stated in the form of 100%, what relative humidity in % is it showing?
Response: 90%
